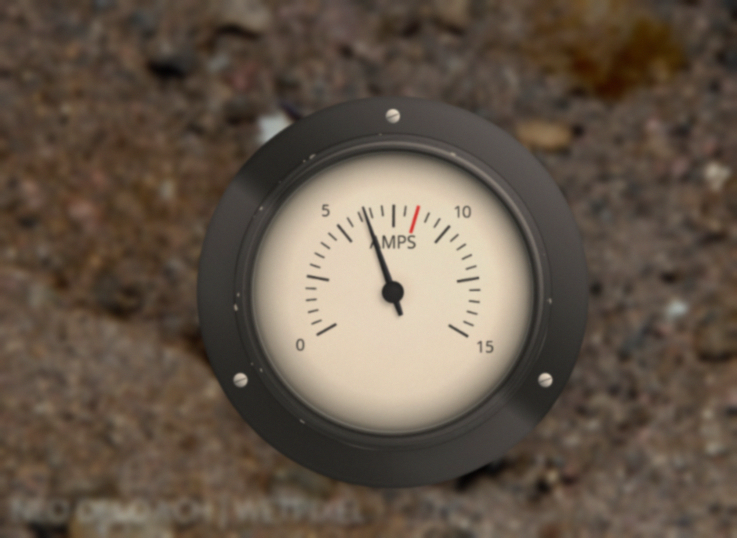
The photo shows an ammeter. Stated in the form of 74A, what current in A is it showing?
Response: 6.25A
